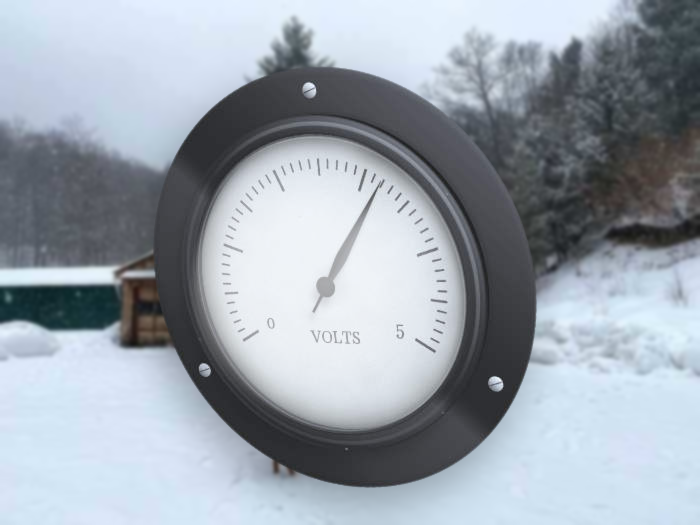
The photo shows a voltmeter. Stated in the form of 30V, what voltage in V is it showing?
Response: 3.2V
